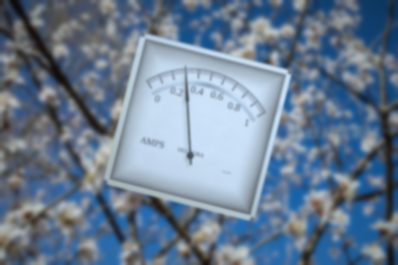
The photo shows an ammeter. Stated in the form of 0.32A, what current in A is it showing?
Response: 0.3A
